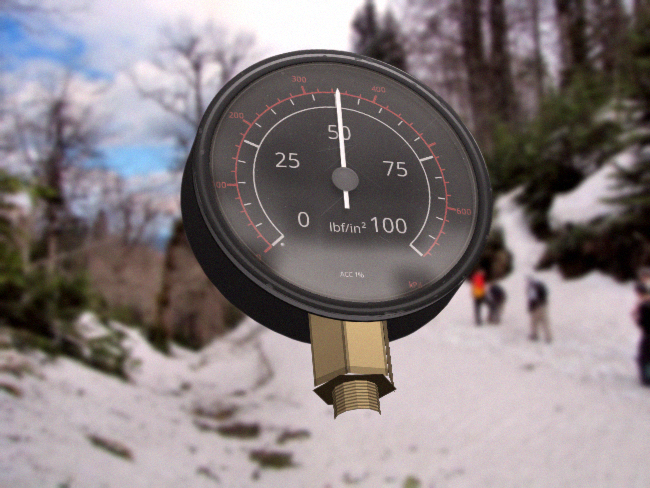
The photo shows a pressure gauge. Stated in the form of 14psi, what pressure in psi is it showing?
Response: 50psi
